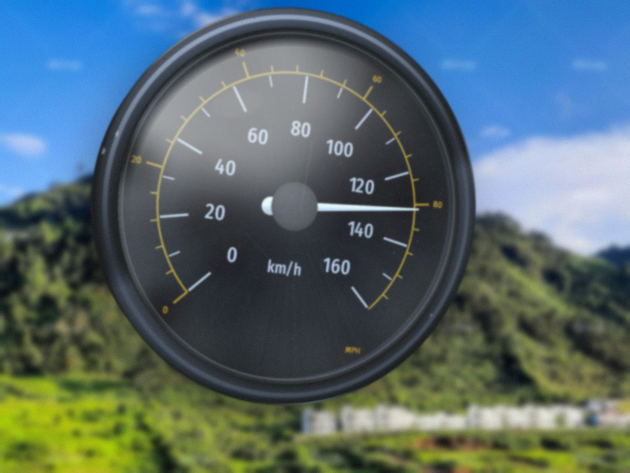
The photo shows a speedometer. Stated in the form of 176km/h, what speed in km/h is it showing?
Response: 130km/h
